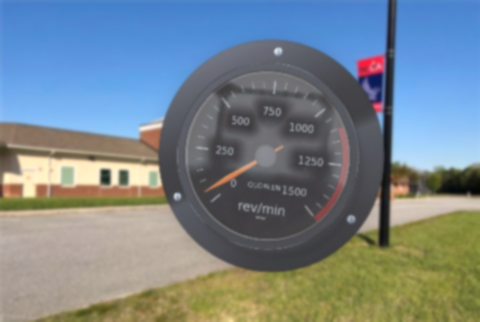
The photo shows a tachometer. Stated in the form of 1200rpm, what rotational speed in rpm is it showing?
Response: 50rpm
